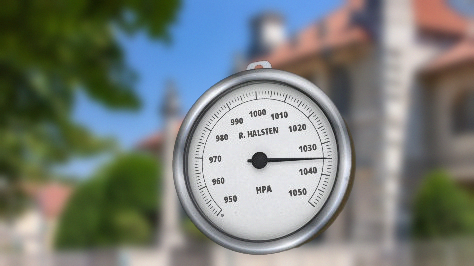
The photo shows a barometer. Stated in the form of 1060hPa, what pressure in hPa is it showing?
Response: 1035hPa
